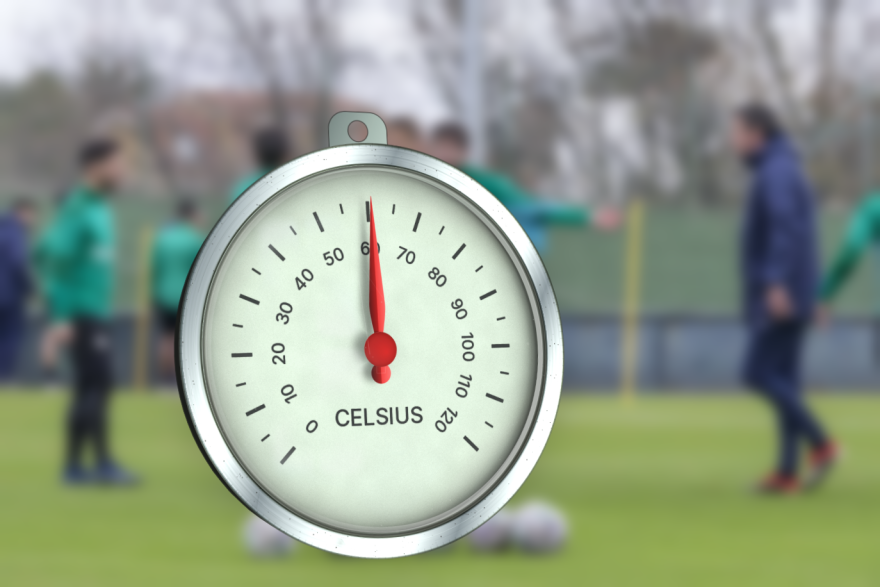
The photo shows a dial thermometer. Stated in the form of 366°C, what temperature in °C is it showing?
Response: 60°C
